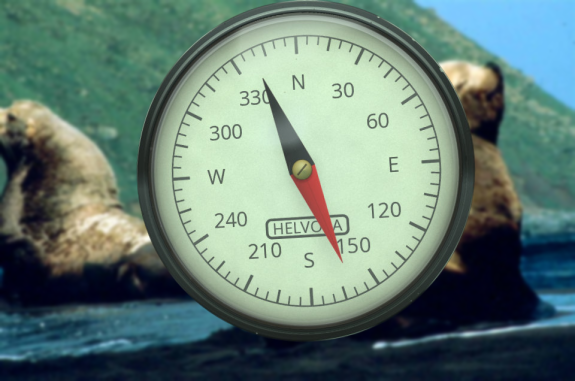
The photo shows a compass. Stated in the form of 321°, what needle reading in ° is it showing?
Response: 160°
